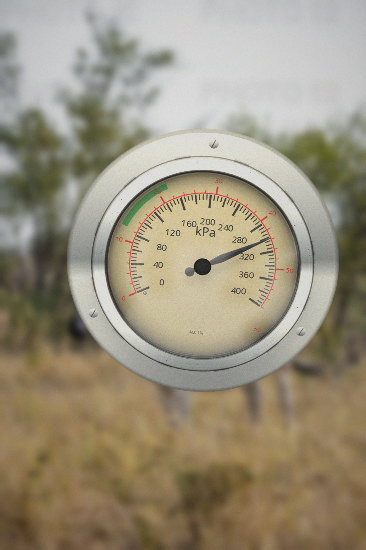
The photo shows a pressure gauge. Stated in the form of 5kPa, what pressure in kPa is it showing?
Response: 300kPa
